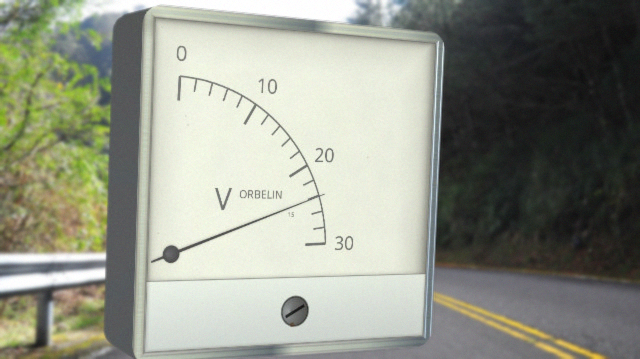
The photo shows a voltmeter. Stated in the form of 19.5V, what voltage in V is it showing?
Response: 24V
